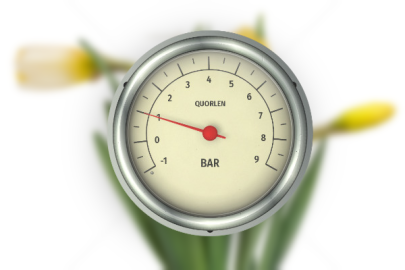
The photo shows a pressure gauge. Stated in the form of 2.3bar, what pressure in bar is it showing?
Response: 1bar
